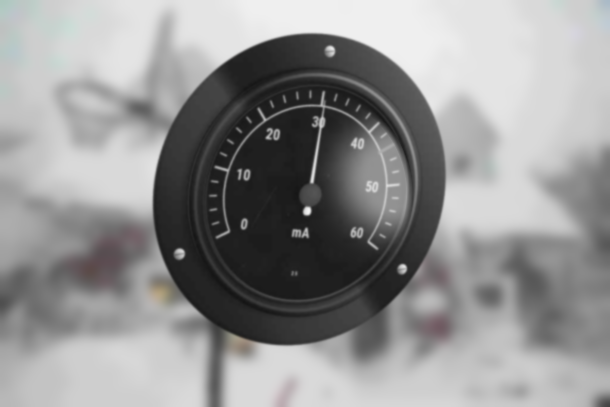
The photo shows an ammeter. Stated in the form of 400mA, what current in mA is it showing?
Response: 30mA
